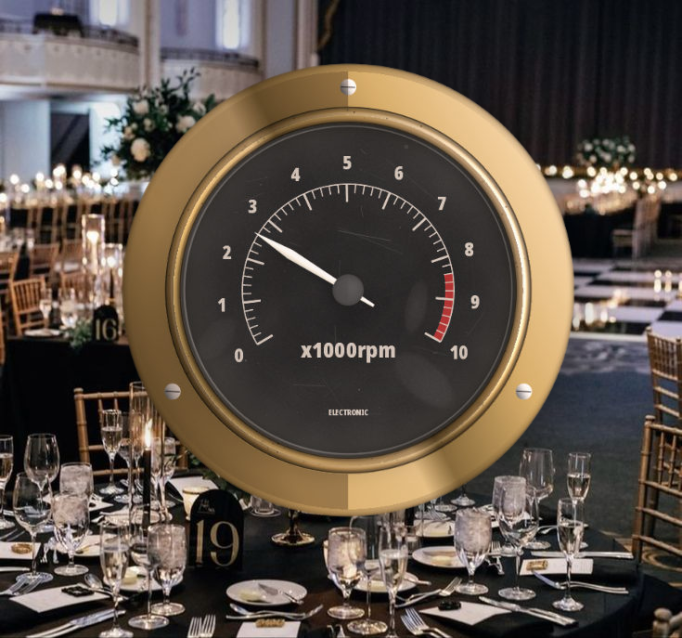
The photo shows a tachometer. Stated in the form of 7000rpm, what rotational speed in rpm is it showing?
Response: 2600rpm
